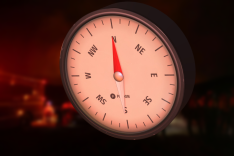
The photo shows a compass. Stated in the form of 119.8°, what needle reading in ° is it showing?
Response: 0°
